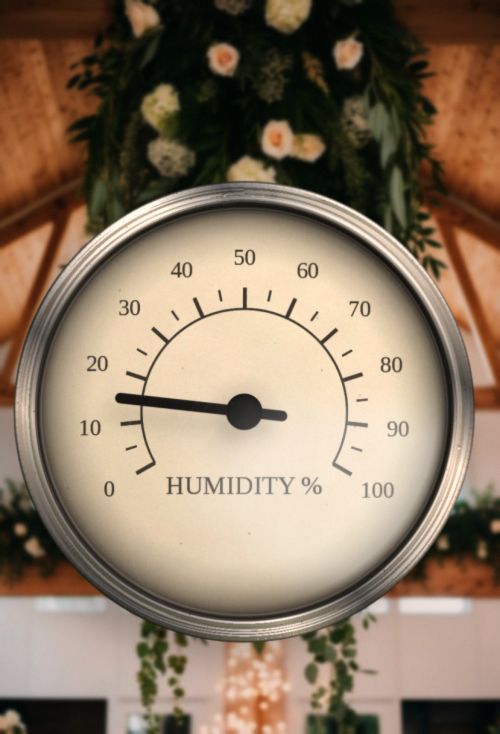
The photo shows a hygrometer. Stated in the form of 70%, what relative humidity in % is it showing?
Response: 15%
